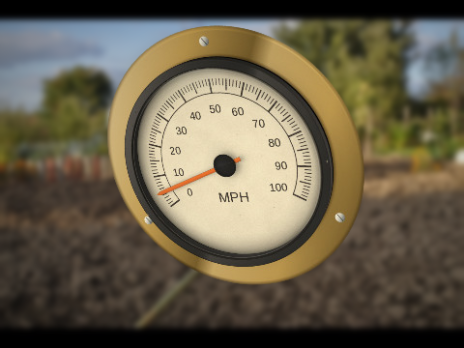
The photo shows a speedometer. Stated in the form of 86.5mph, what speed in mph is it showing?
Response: 5mph
